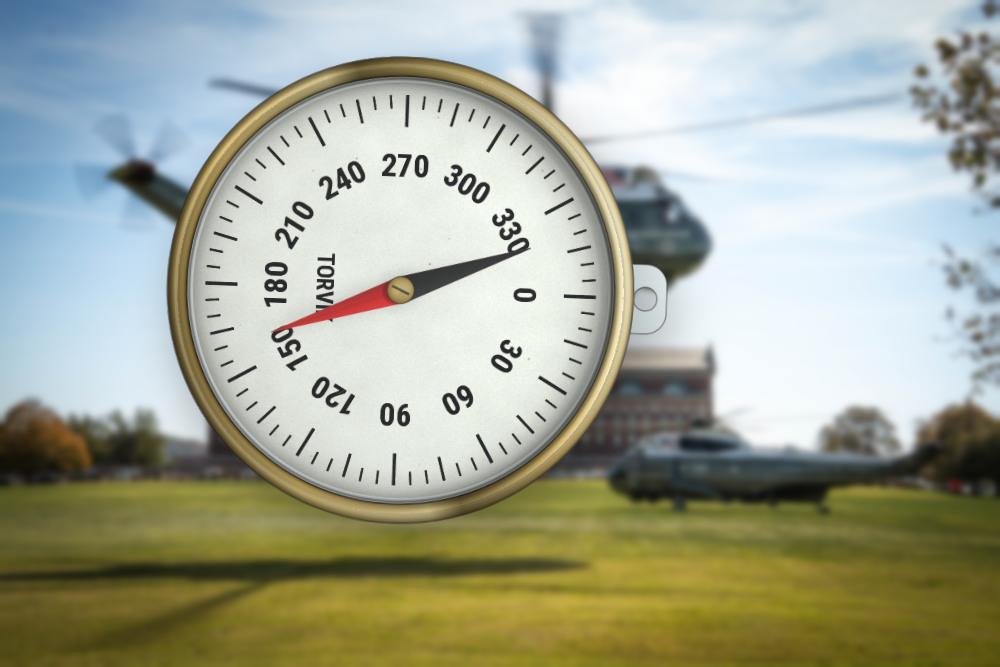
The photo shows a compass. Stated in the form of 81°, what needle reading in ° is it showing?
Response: 160°
